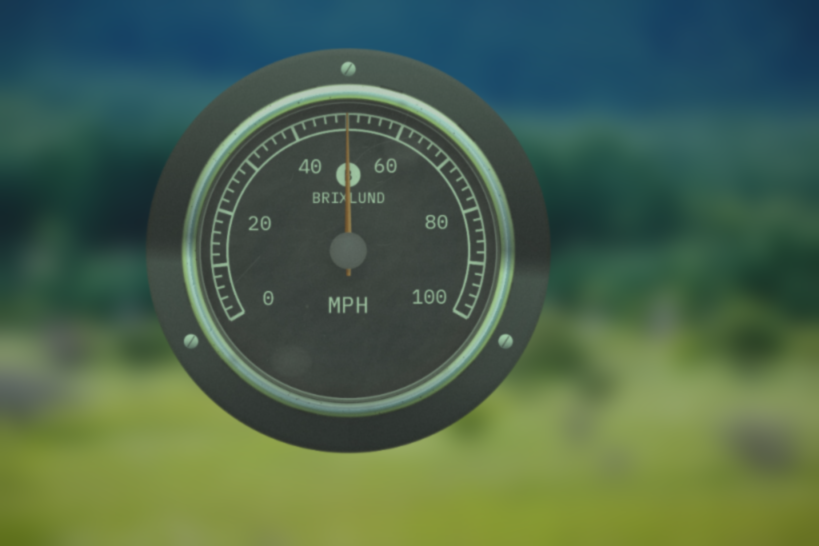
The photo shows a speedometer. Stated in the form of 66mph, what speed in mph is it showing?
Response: 50mph
